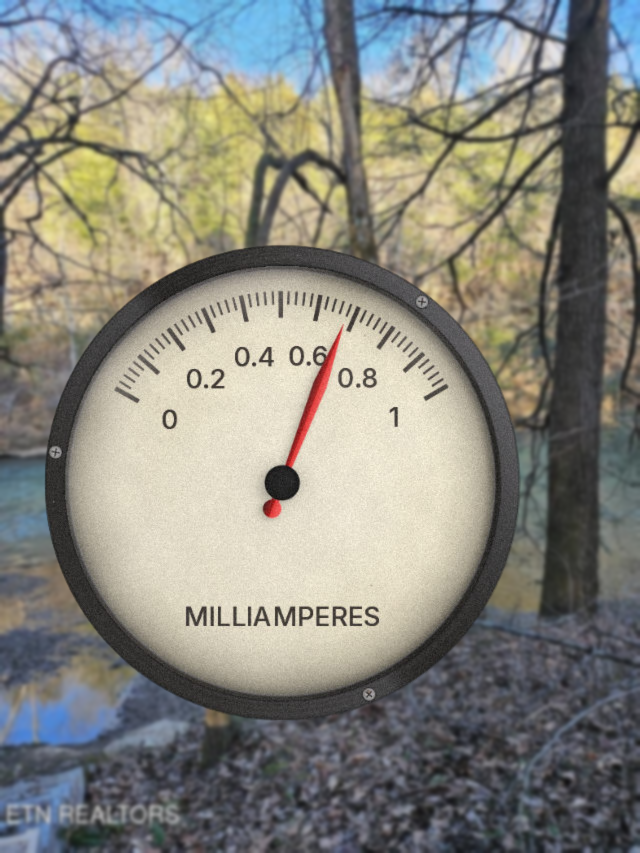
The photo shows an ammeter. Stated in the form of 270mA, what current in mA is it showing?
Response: 0.68mA
